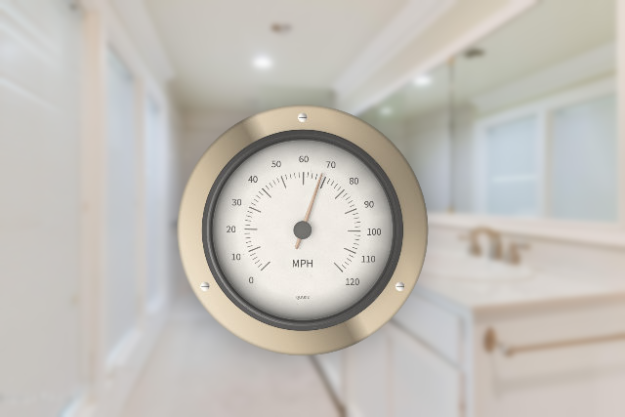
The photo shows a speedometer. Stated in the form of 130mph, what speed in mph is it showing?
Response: 68mph
